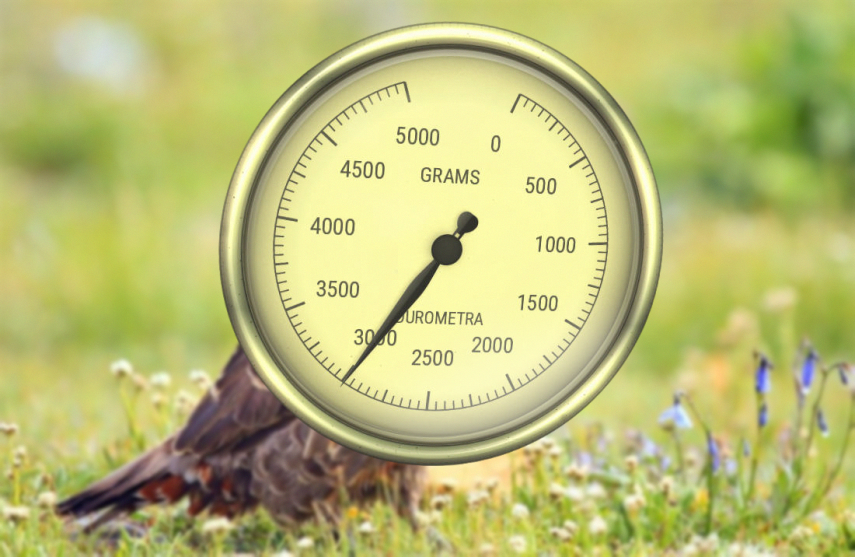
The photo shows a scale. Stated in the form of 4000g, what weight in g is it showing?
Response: 3000g
